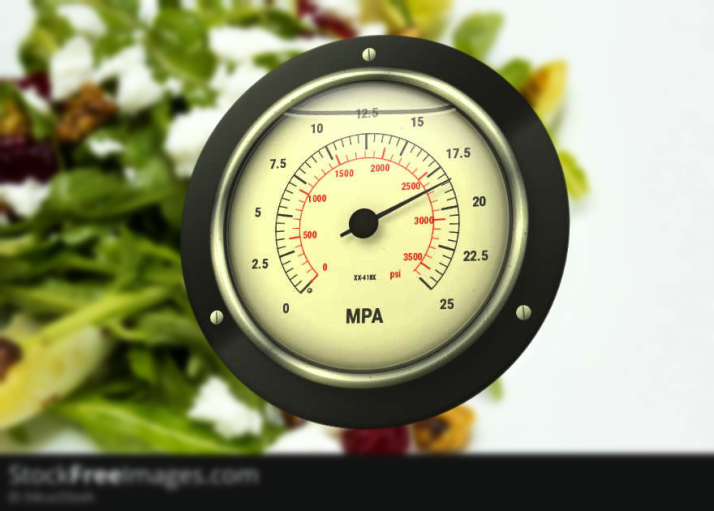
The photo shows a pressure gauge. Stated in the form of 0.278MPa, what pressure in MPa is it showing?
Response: 18.5MPa
